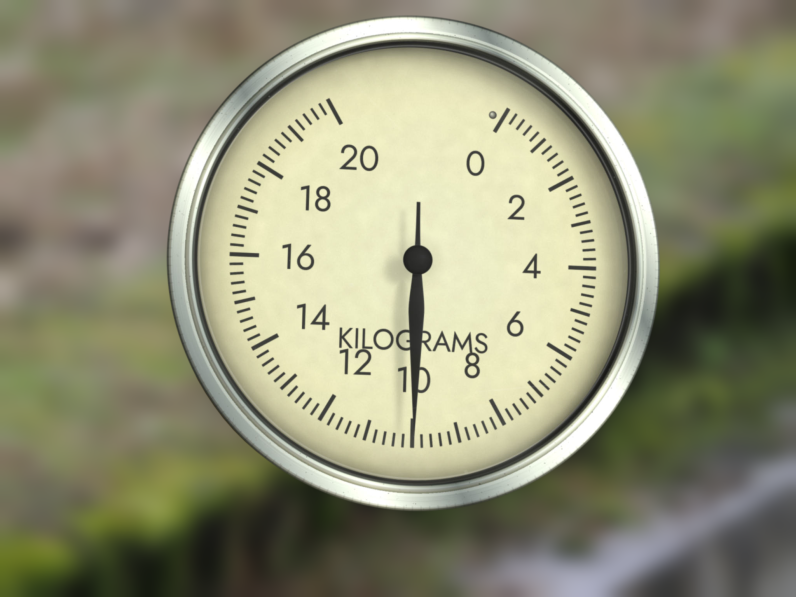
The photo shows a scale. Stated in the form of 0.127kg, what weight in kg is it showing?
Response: 10kg
